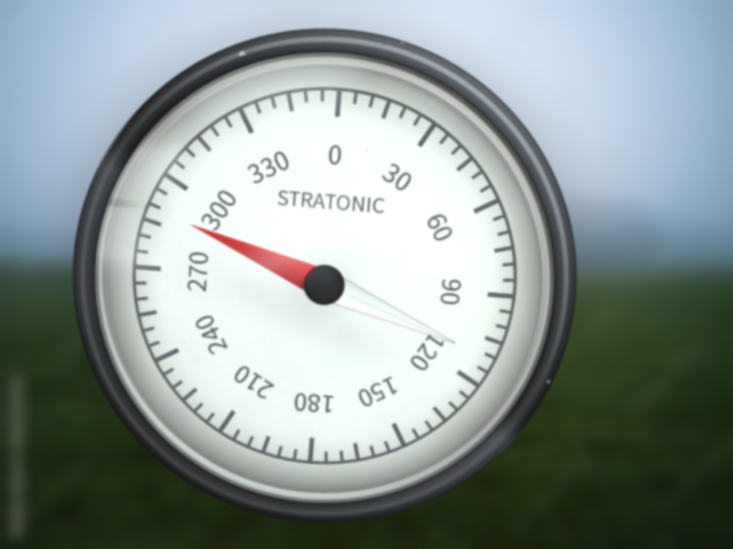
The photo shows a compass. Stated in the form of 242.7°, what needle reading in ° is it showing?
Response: 290°
